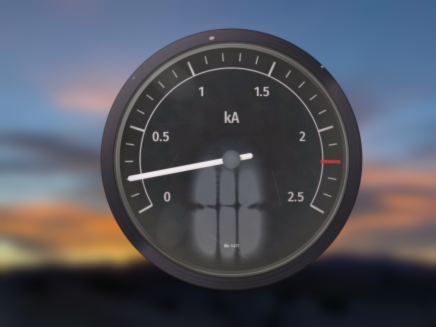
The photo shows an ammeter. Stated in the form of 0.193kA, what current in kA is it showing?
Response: 0.2kA
